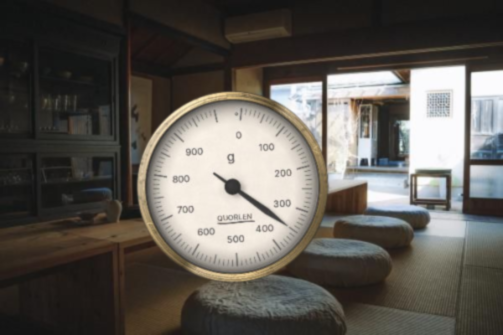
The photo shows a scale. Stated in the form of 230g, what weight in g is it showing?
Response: 350g
